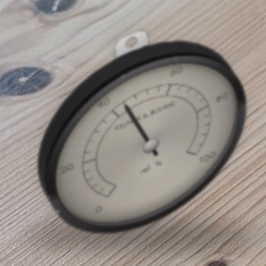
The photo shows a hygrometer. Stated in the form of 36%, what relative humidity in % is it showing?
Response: 44%
